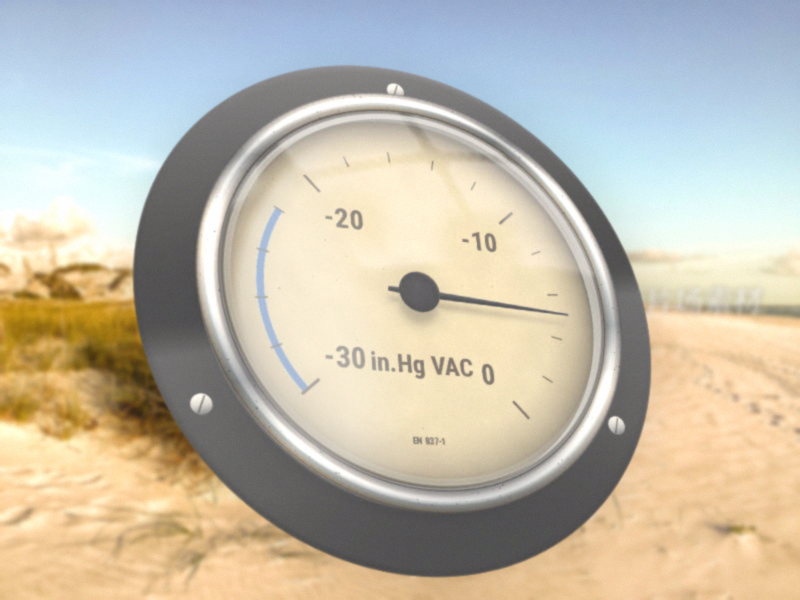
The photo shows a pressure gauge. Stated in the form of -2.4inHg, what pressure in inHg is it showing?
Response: -5inHg
